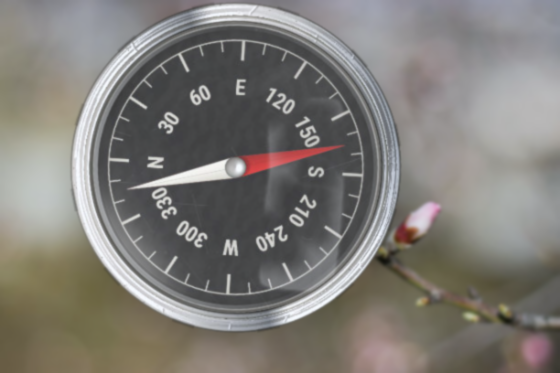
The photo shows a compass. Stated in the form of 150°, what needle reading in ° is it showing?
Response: 165°
